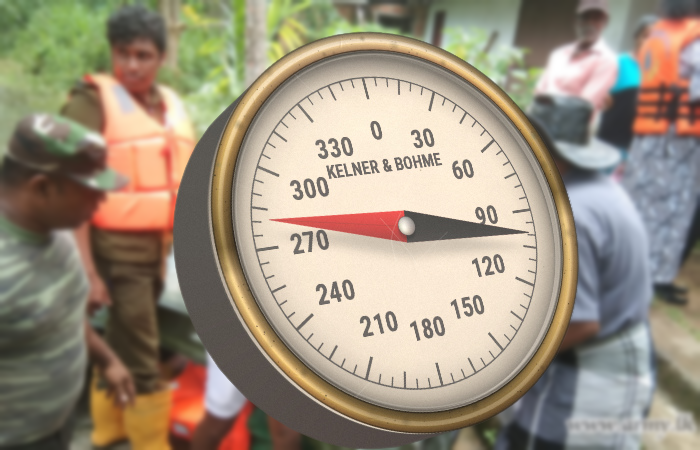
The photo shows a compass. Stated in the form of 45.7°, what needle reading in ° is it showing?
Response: 280°
